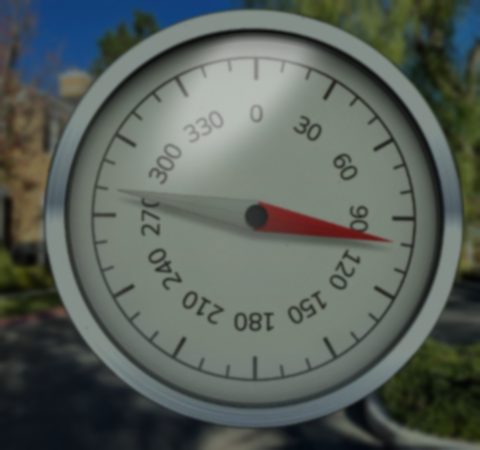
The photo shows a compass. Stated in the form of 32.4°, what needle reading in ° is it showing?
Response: 100°
